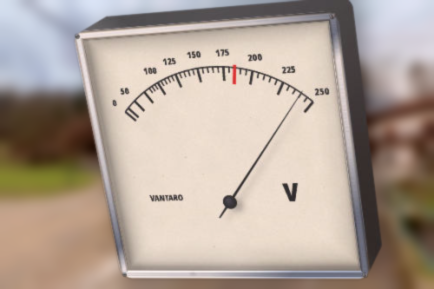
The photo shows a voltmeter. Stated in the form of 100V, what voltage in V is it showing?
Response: 240V
